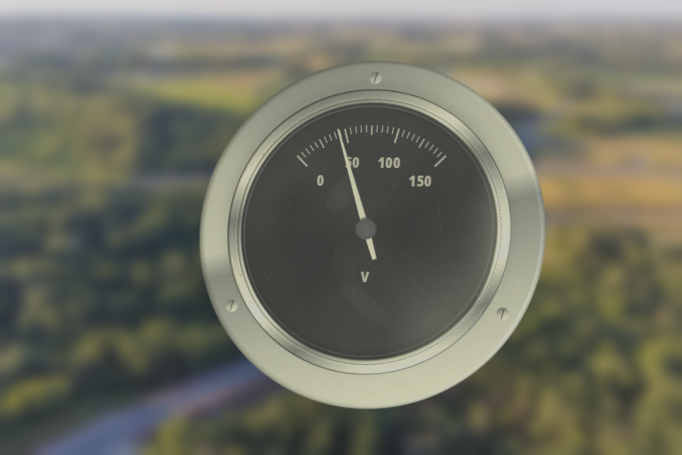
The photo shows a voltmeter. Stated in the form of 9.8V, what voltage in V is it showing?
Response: 45V
